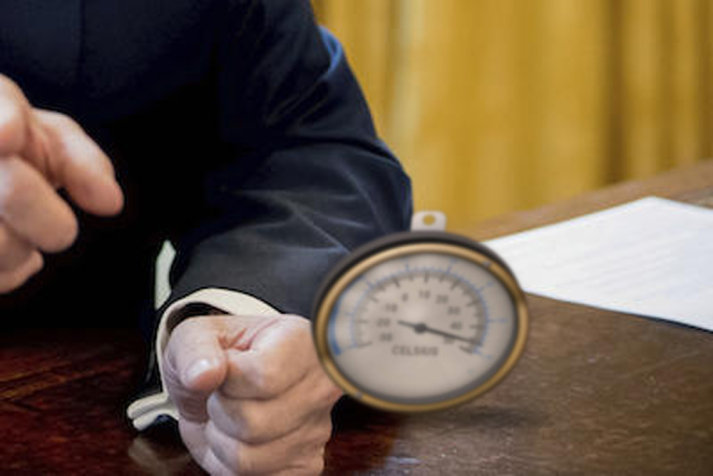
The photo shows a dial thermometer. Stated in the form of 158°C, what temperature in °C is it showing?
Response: 45°C
